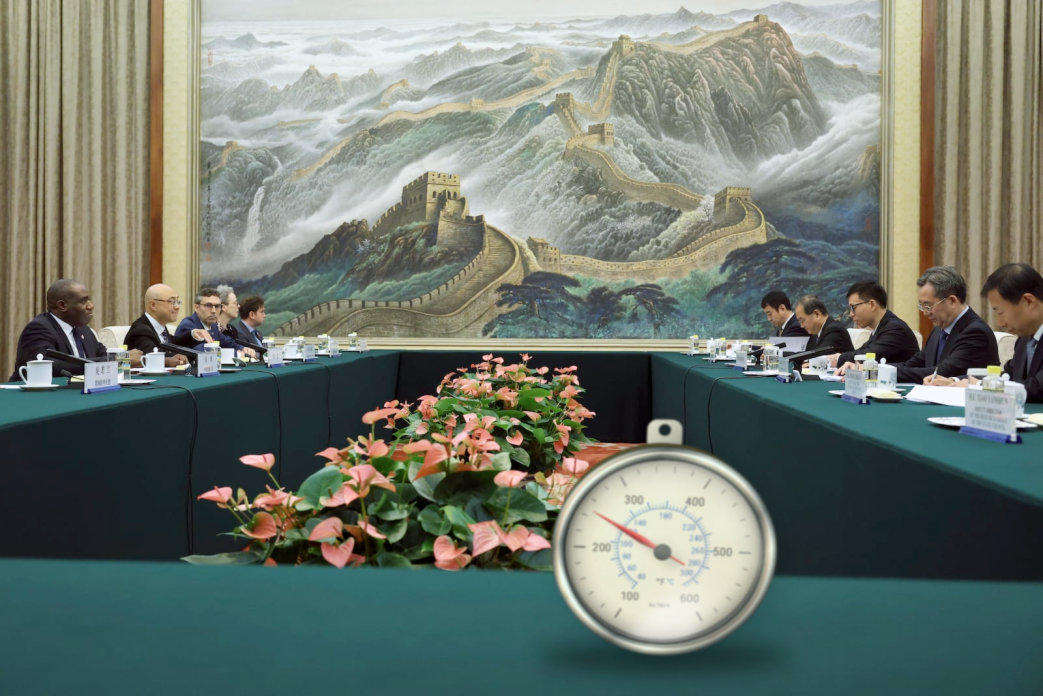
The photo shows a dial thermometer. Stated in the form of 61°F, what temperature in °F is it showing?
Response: 250°F
